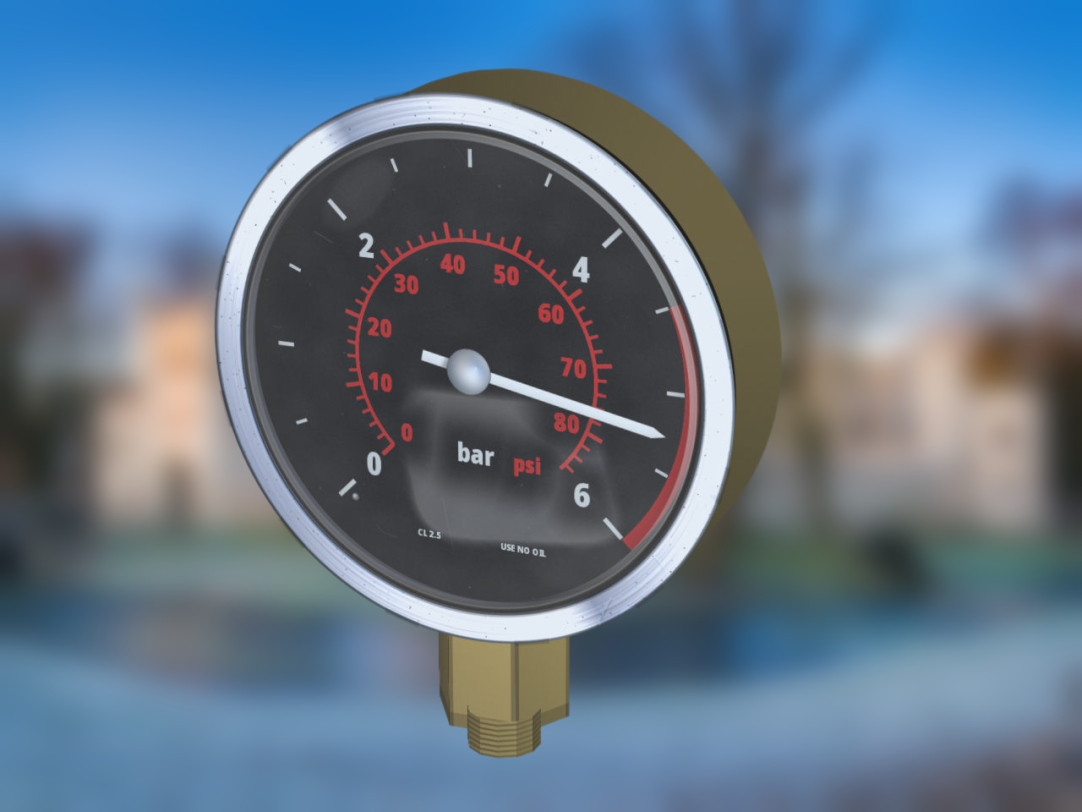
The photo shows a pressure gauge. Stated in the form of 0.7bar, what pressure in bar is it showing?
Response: 5.25bar
